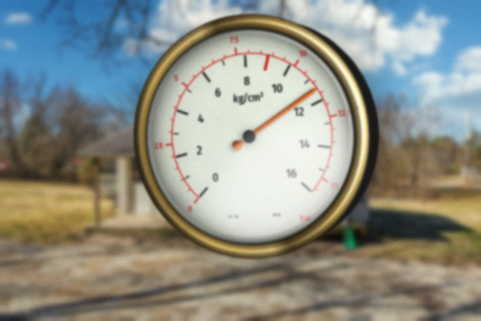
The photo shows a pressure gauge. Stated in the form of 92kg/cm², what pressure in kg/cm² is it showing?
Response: 11.5kg/cm²
